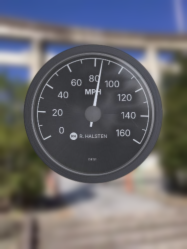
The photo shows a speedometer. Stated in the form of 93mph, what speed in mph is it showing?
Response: 85mph
